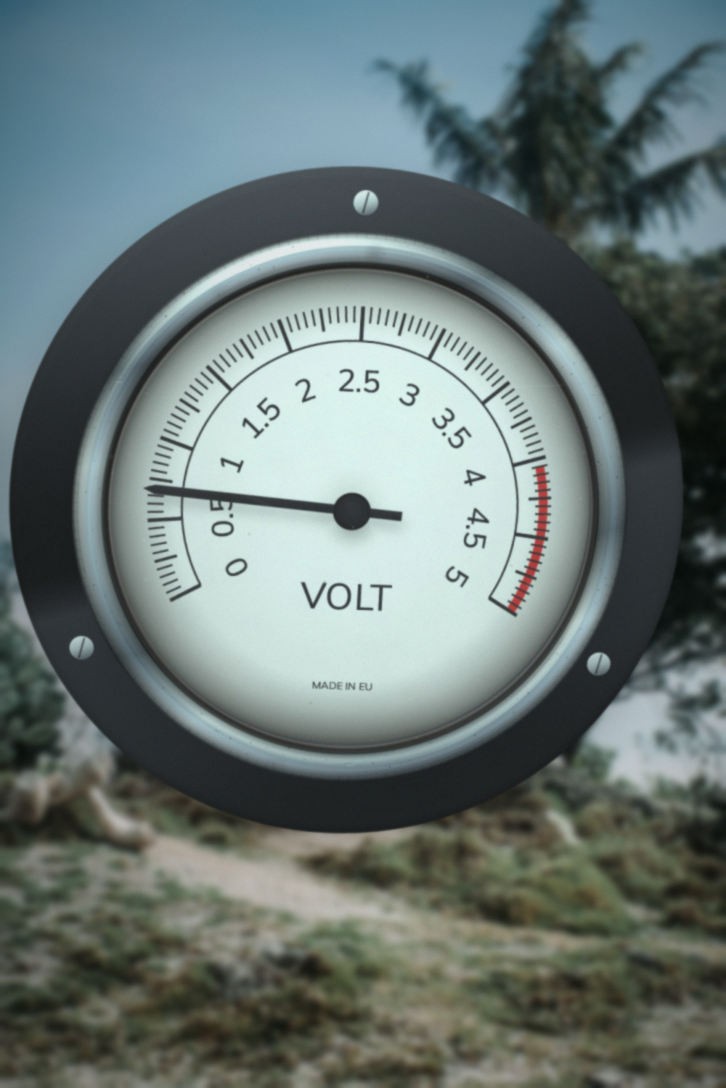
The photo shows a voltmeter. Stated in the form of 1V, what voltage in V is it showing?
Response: 0.7V
